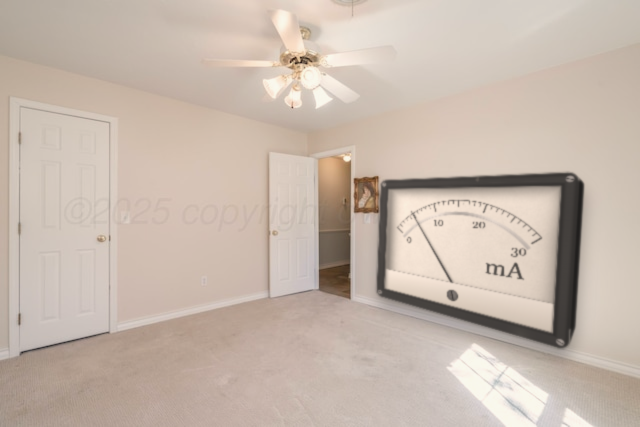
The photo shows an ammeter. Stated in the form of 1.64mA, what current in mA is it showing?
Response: 5mA
